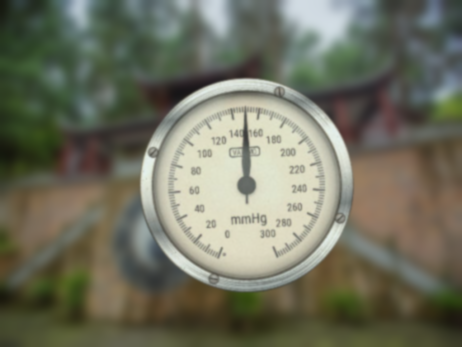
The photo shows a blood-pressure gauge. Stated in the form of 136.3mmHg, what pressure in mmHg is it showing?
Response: 150mmHg
